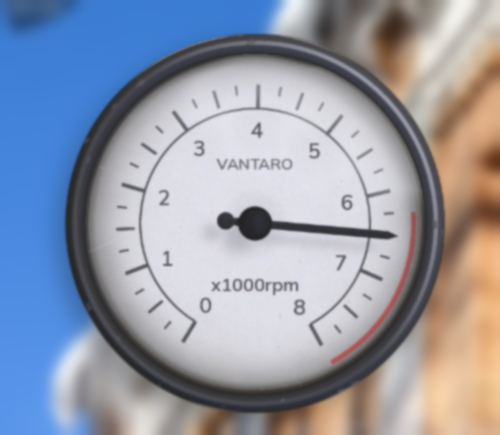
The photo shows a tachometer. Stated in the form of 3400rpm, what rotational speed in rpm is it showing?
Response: 6500rpm
